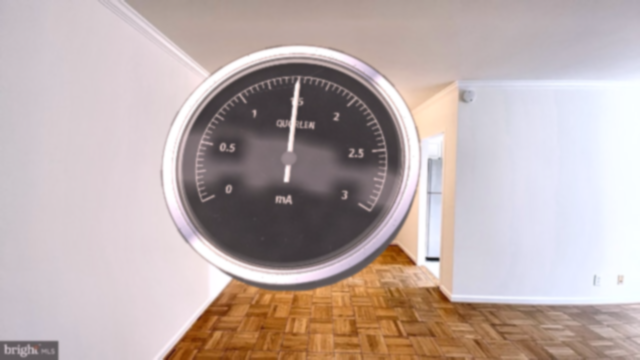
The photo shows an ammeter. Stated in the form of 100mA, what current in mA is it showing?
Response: 1.5mA
